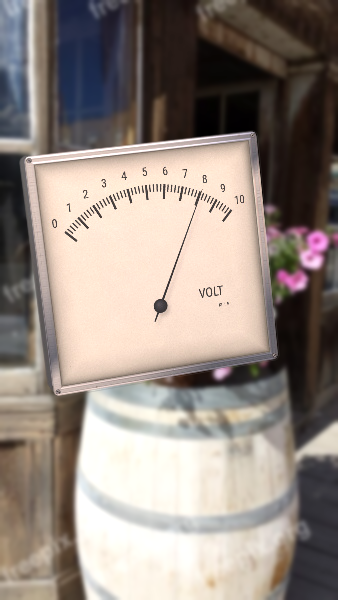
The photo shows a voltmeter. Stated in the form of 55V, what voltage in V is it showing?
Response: 8V
